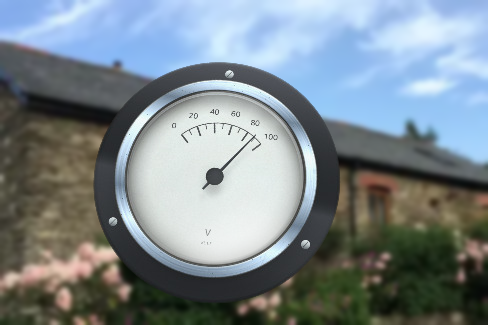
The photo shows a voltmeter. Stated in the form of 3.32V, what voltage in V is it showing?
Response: 90V
